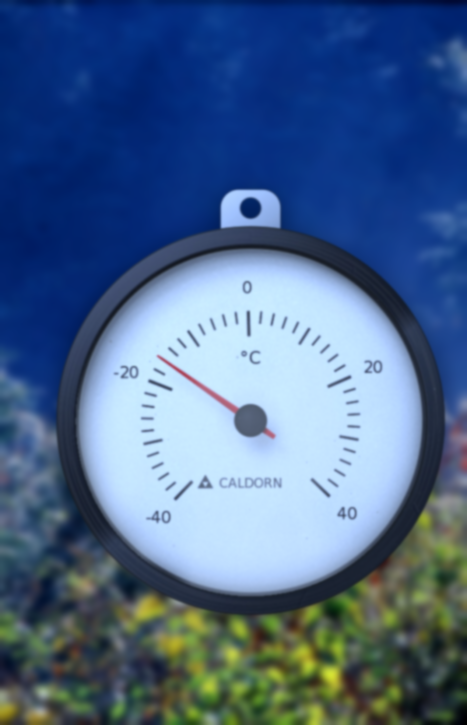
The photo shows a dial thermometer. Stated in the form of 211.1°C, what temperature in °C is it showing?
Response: -16°C
